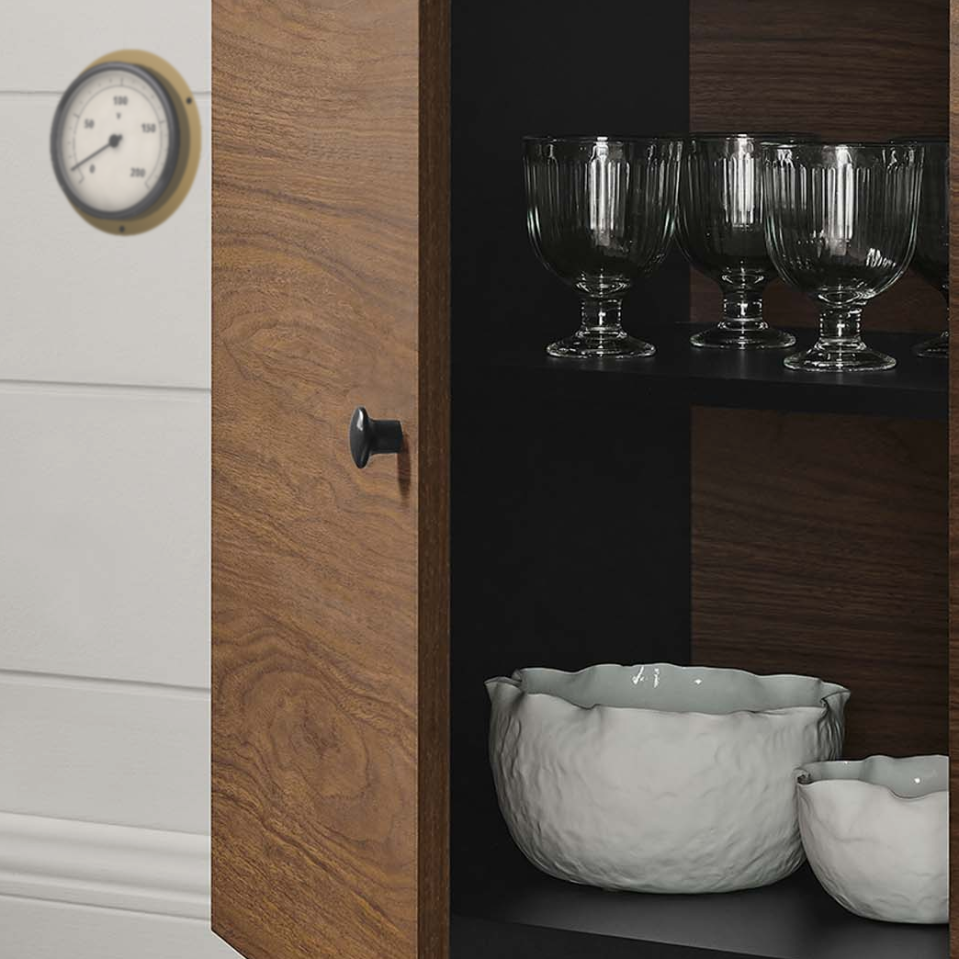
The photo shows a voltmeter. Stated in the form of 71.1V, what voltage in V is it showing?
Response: 10V
